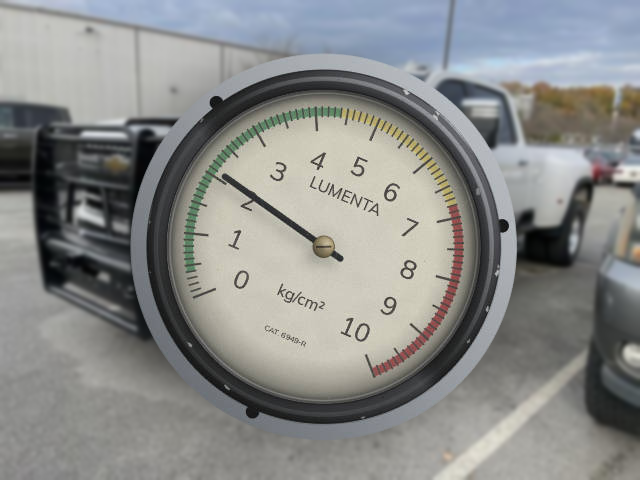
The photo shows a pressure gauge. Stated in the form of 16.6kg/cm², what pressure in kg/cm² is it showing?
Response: 2.1kg/cm²
